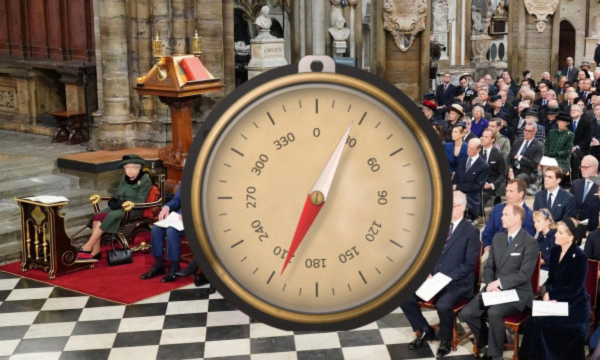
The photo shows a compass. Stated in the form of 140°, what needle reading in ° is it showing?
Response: 205°
